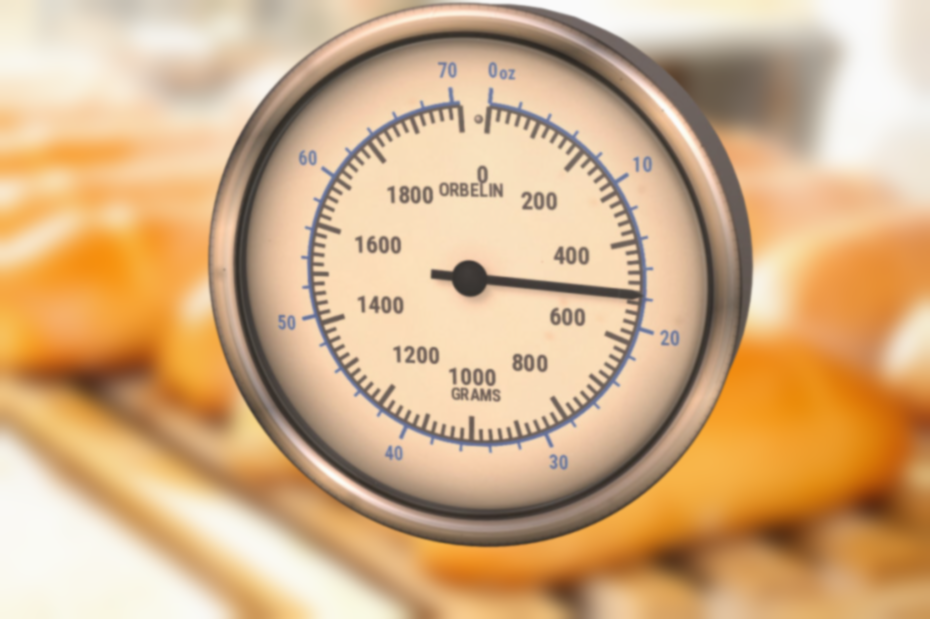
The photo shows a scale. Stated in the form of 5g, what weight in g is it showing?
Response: 500g
